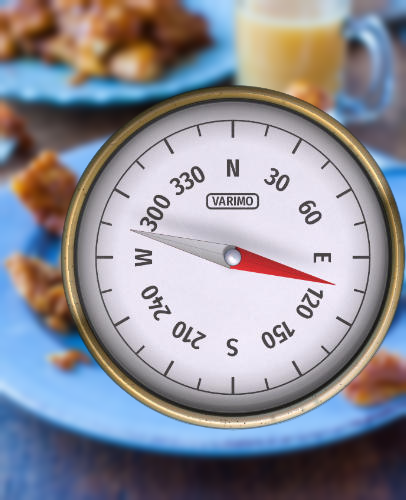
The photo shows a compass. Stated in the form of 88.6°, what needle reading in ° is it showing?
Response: 105°
